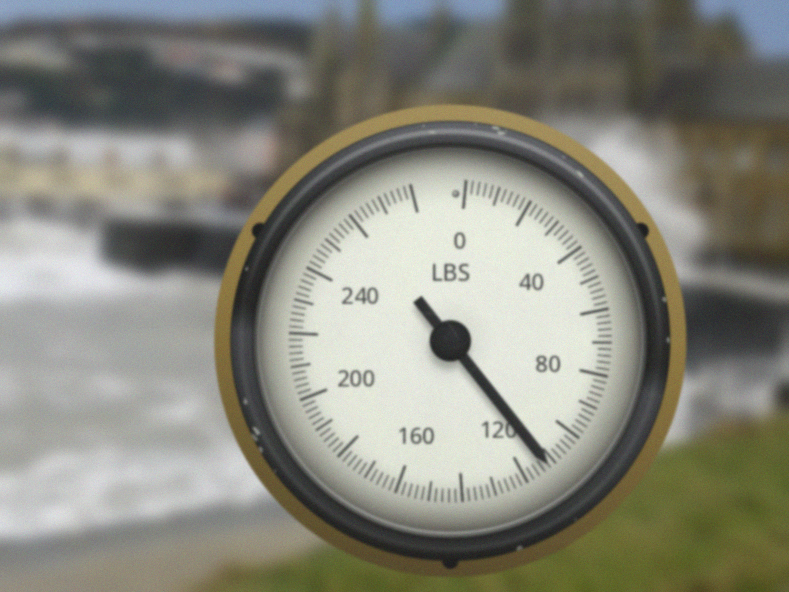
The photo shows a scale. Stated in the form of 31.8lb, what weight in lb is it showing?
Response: 112lb
